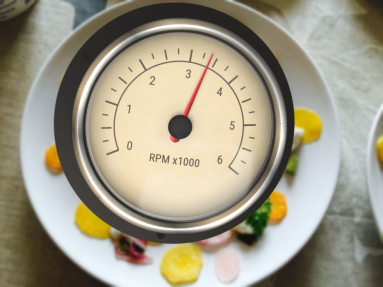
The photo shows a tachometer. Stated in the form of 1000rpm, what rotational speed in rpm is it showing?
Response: 3375rpm
